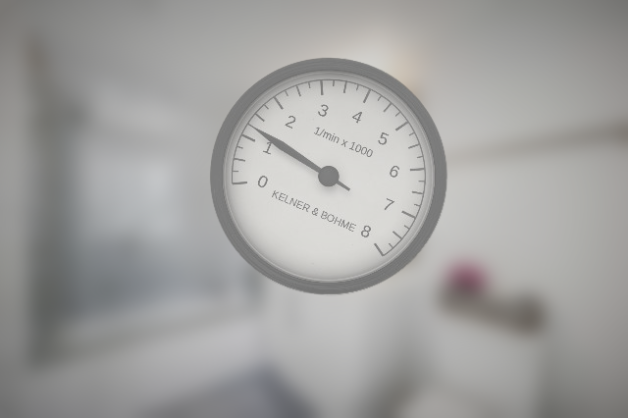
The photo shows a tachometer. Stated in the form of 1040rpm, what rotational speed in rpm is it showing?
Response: 1250rpm
